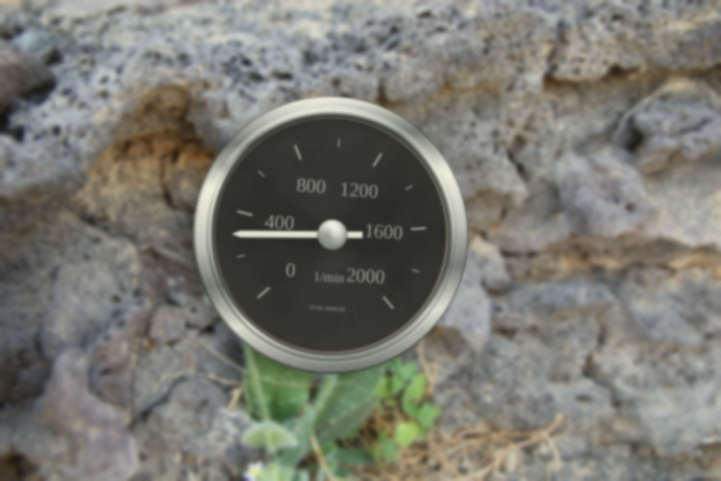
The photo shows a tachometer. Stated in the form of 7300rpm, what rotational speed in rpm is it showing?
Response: 300rpm
